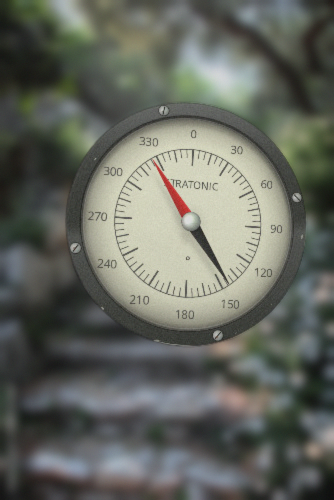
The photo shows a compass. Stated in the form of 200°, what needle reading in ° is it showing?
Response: 325°
